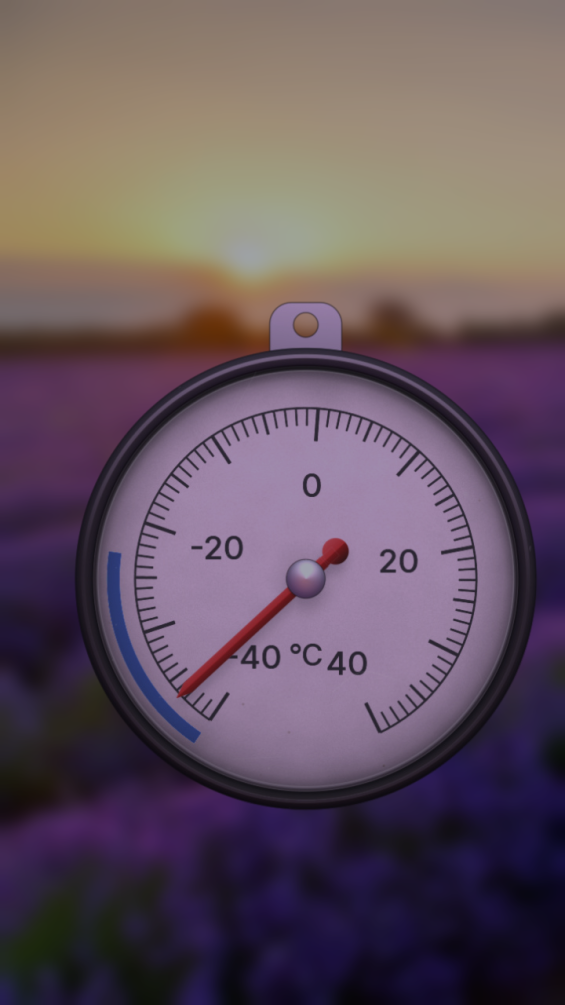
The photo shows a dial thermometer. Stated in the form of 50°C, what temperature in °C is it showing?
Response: -36.5°C
